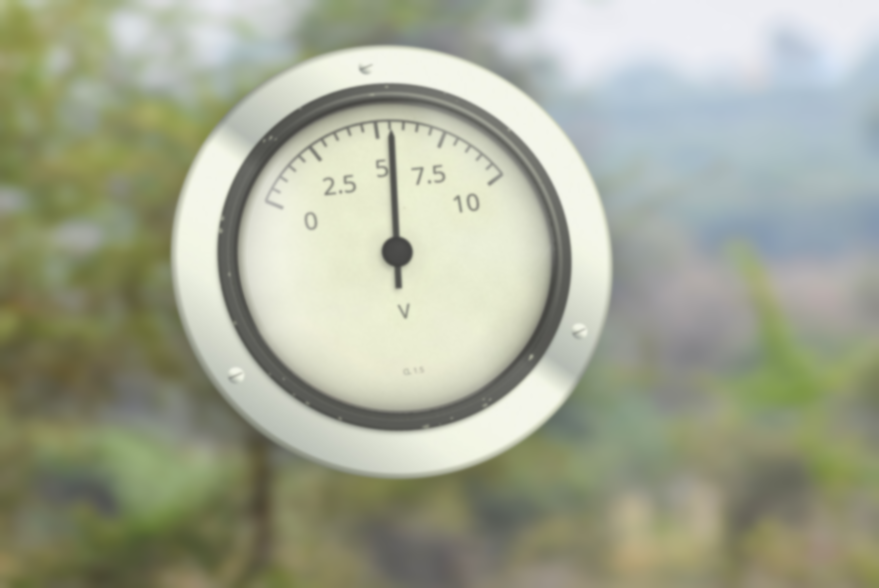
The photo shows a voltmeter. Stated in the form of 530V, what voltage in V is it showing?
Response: 5.5V
